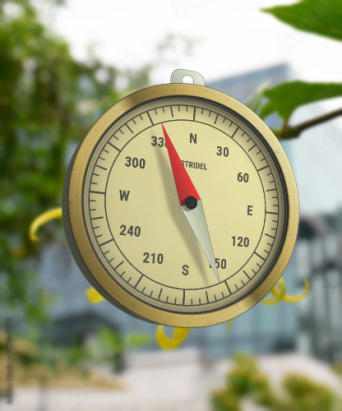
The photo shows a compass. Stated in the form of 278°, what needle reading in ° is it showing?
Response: 335°
